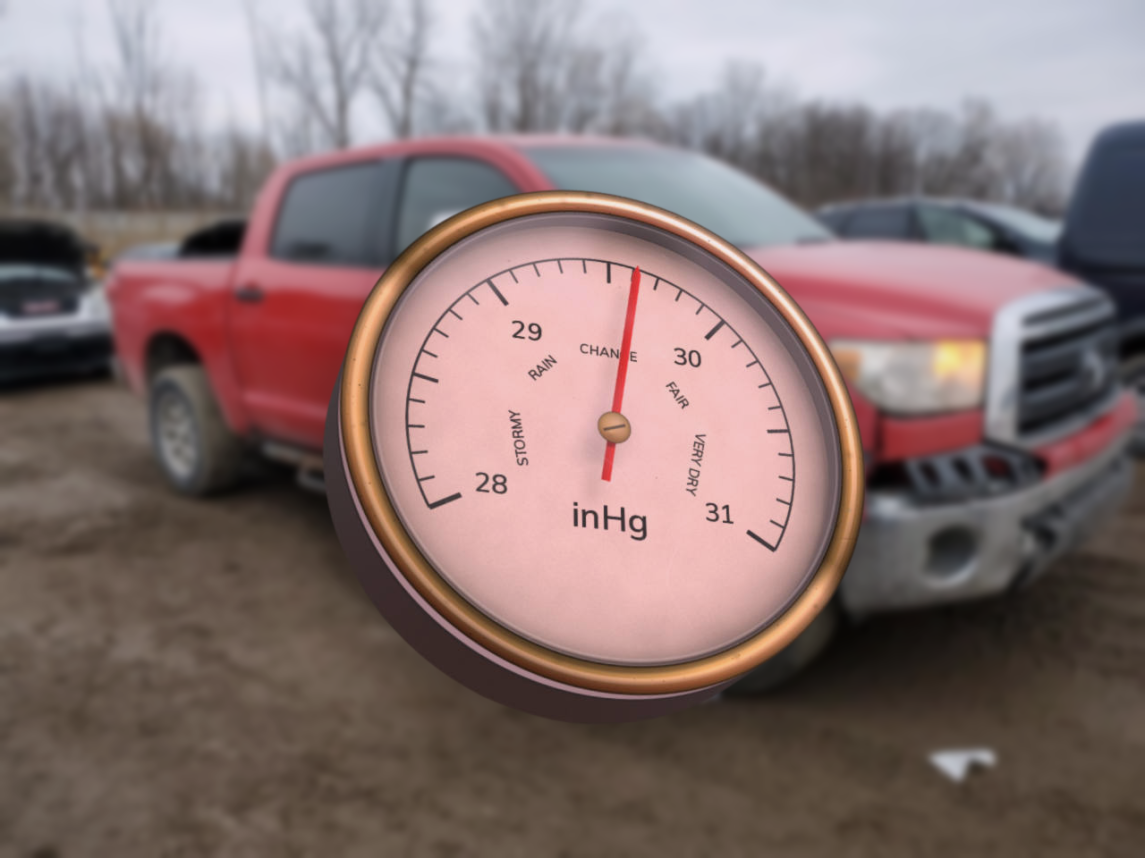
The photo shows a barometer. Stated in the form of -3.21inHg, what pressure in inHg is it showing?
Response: 29.6inHg
